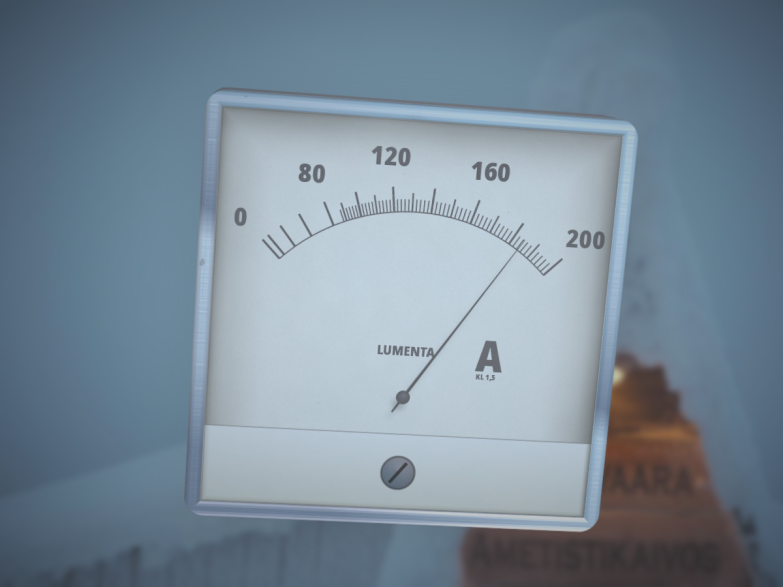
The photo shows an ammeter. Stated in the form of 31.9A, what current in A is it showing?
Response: 184A
